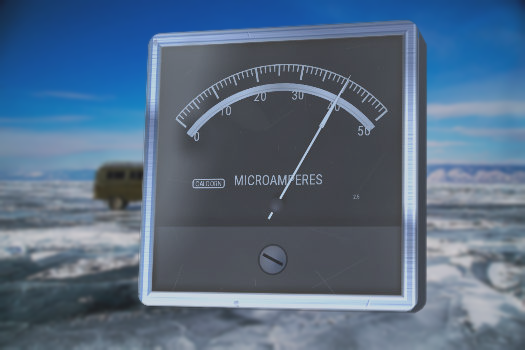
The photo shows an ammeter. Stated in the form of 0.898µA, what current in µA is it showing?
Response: 40µA
